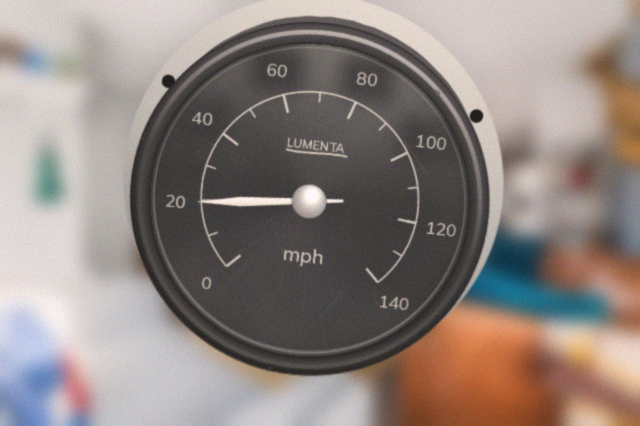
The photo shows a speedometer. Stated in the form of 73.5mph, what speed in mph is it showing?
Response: 20mph
